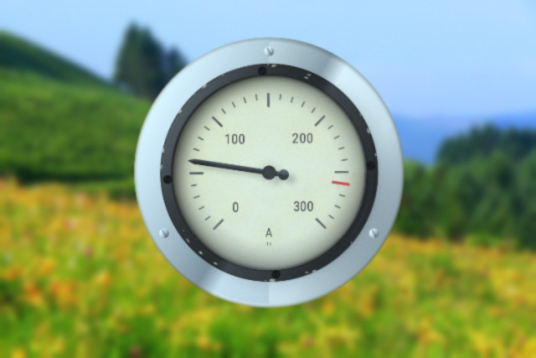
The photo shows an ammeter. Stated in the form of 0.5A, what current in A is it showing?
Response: 60A
